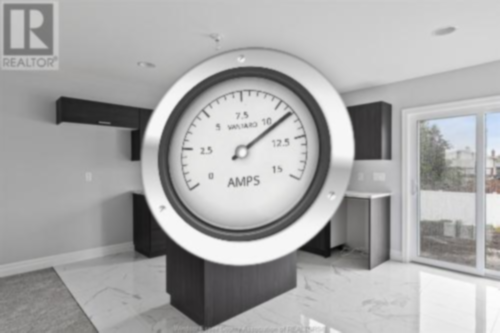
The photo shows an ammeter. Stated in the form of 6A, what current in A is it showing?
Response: 11A
